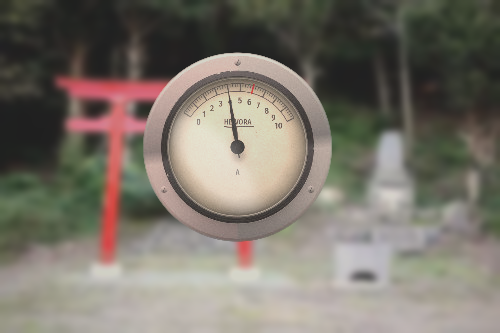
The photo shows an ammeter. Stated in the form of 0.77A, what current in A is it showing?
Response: 4A
